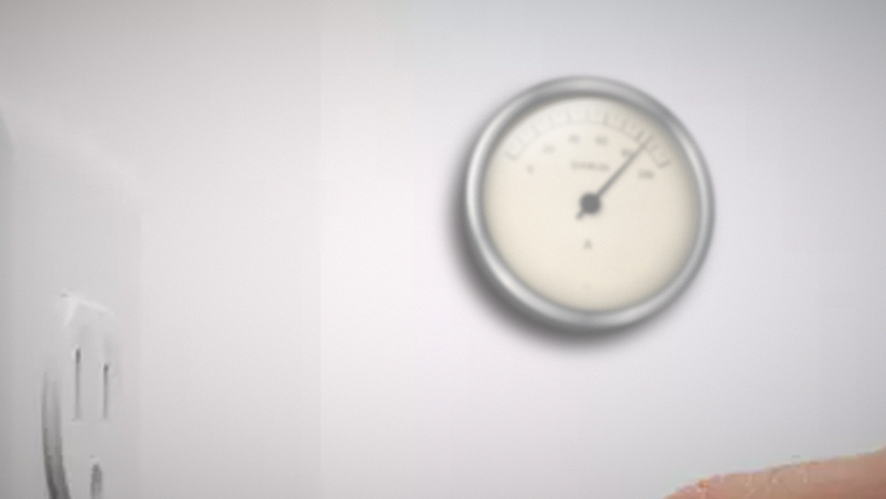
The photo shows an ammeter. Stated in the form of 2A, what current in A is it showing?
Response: 85A
